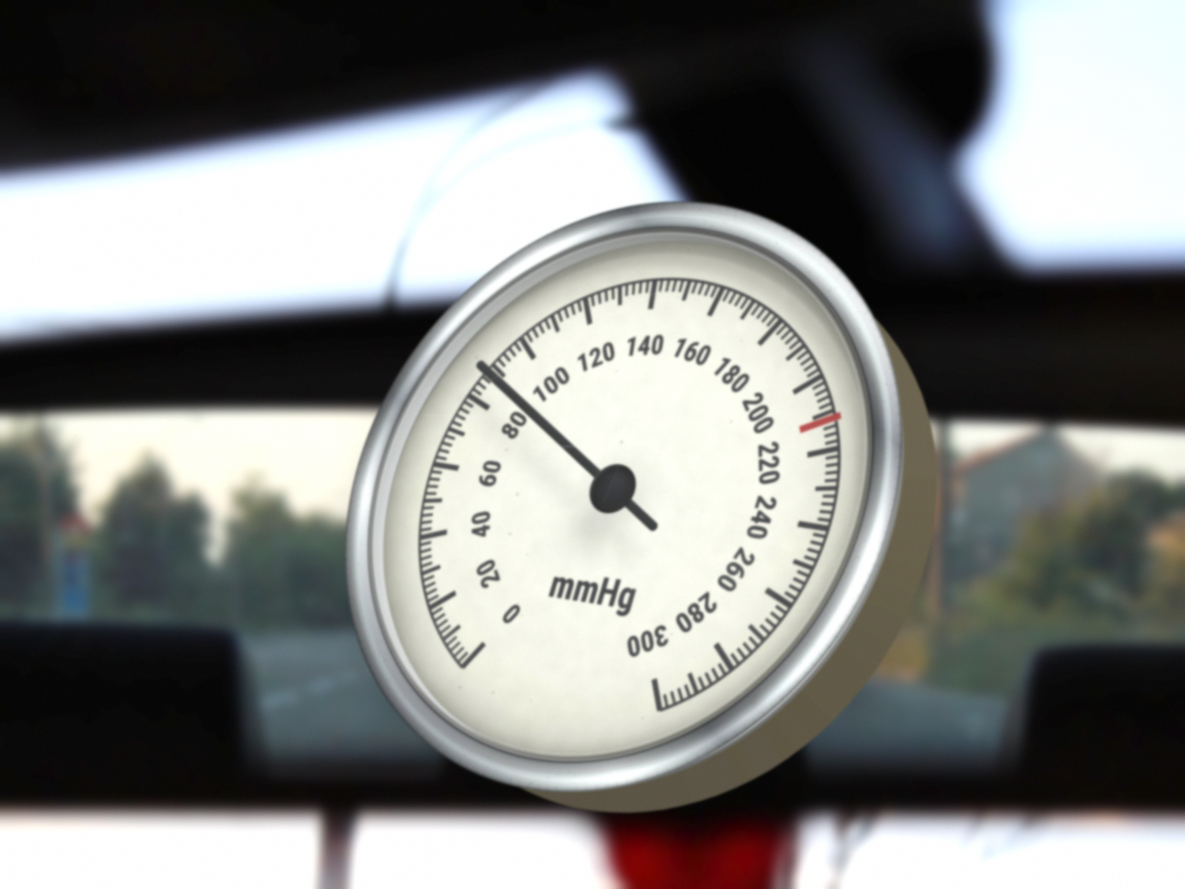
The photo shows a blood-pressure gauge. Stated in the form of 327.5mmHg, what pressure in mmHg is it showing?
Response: 88mmHg
